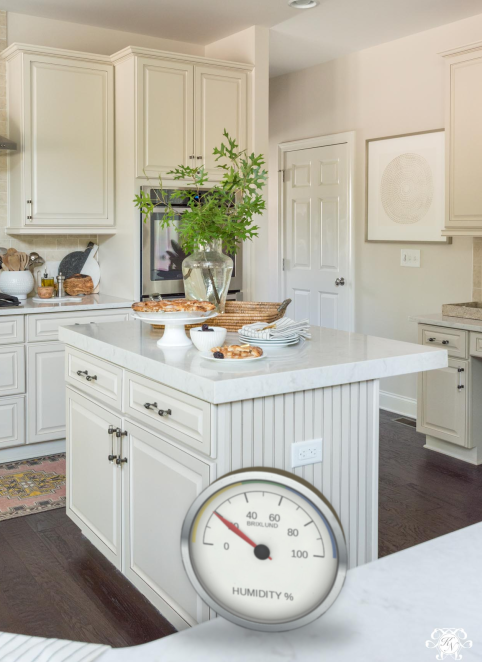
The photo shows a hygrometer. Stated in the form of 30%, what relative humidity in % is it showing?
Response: 20%
